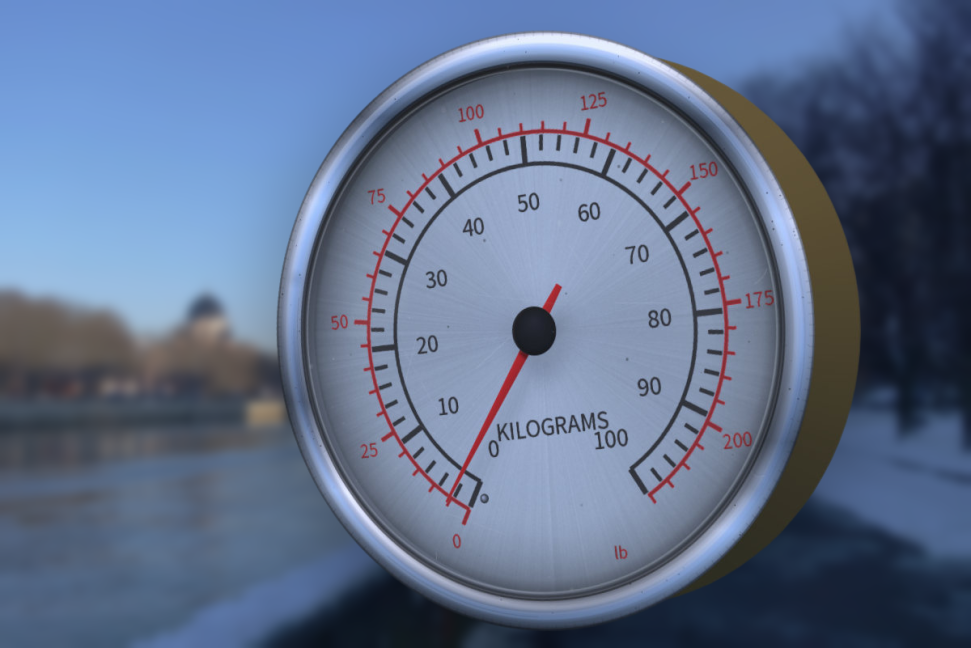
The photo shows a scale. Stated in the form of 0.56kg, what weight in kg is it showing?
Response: 2kg
